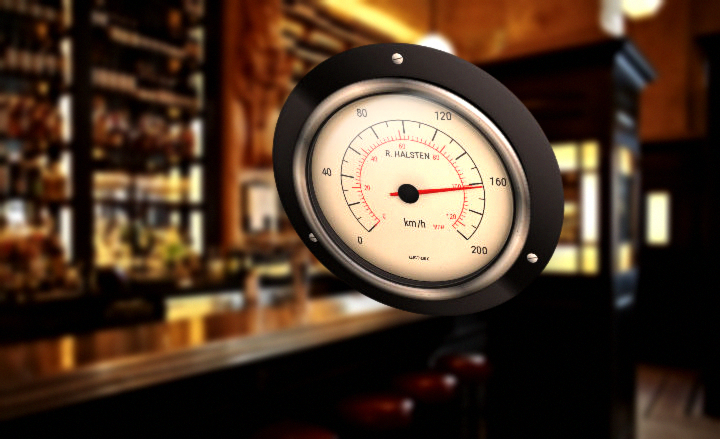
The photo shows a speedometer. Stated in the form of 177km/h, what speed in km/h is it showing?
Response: 160km/h
